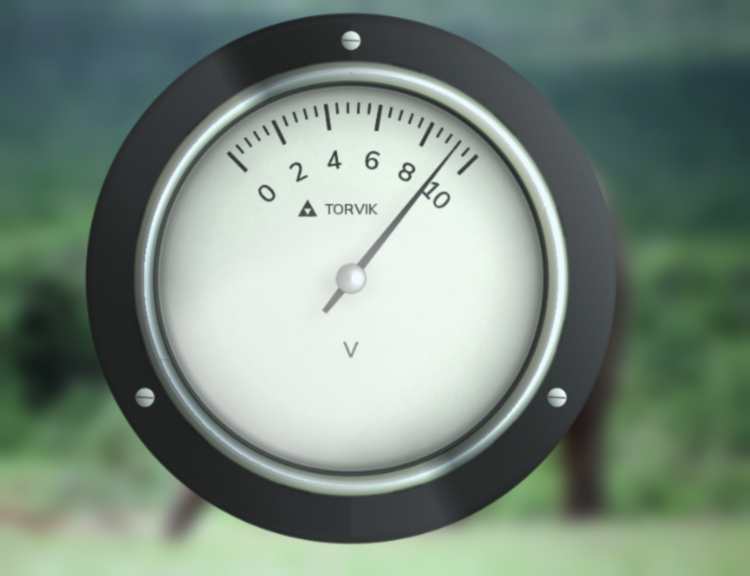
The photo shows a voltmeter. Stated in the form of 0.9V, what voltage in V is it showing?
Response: 9.2V
